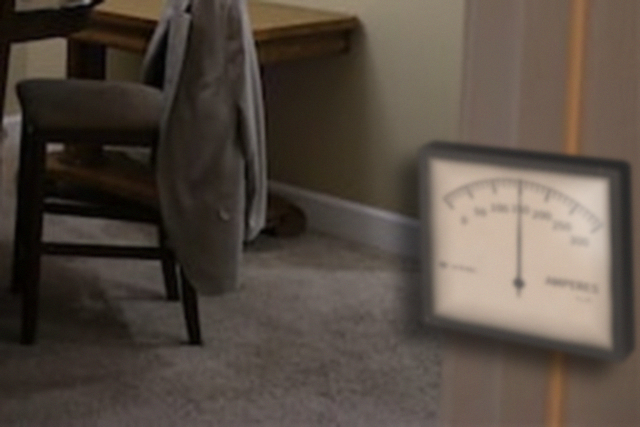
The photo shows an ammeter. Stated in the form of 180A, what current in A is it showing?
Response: 150A
